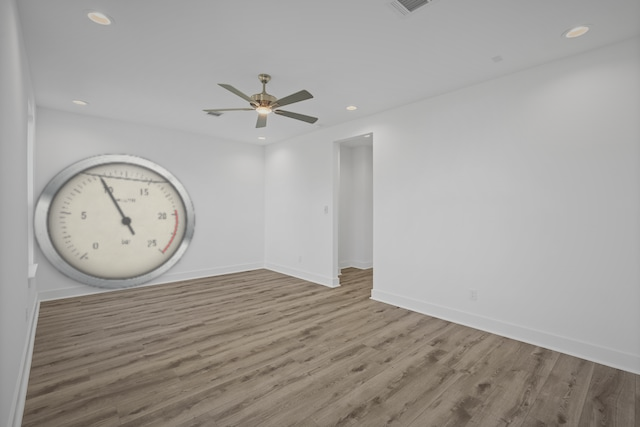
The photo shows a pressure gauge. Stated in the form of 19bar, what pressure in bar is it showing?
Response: 10bar
